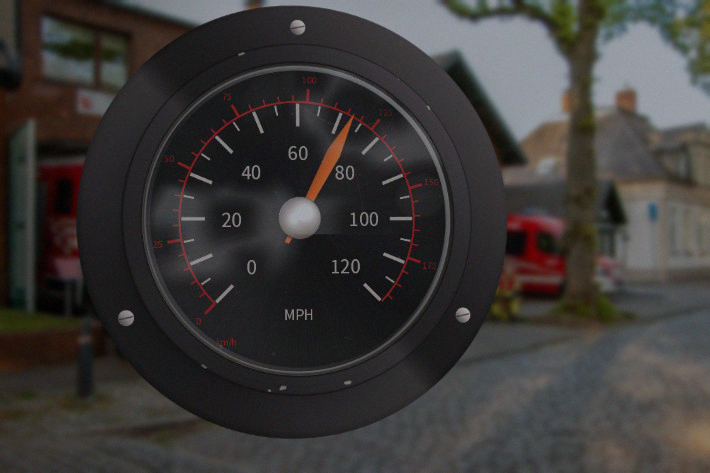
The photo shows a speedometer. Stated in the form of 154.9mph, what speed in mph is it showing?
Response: 72.5mph
